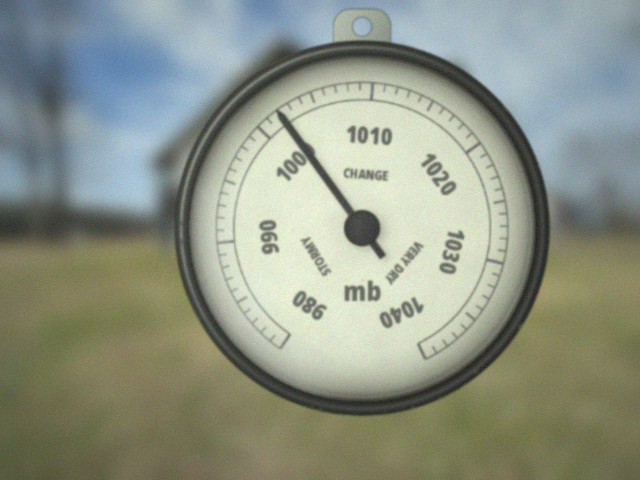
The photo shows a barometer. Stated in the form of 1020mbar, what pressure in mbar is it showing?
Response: 1002mbar
